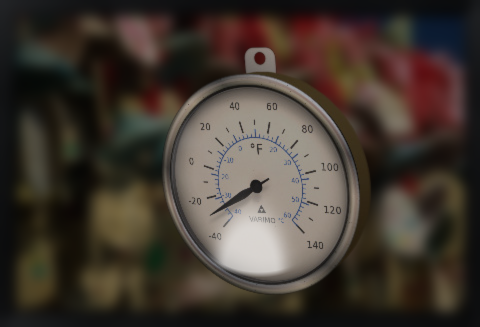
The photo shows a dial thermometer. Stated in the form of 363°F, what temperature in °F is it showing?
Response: -30°F
